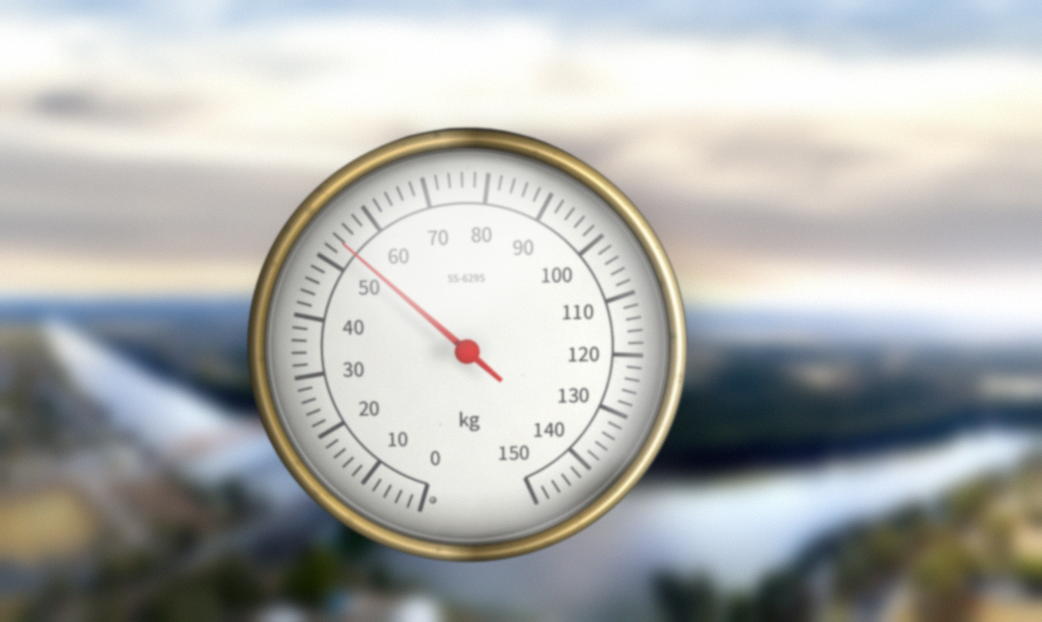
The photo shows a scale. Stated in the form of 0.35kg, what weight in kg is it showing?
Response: 54kg
